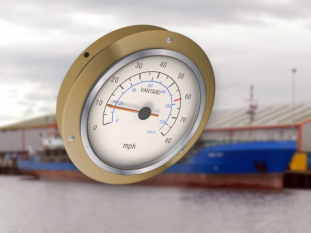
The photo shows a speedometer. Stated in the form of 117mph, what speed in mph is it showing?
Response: 10mph
